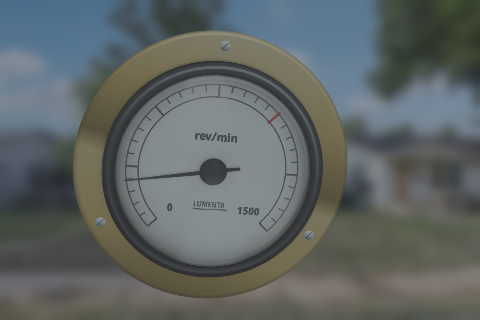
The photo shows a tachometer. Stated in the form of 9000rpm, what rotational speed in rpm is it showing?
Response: 200rpm
